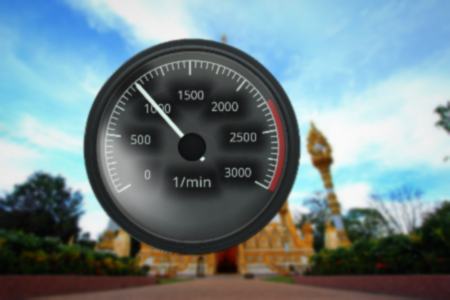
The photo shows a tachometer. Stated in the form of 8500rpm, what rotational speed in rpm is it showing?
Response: 1000rpm
